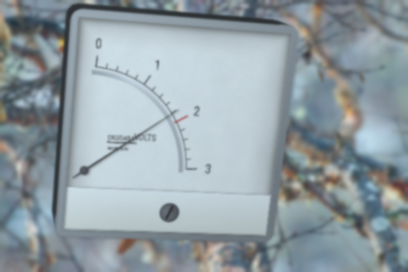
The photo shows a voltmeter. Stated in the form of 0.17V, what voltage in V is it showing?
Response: 1.8V
